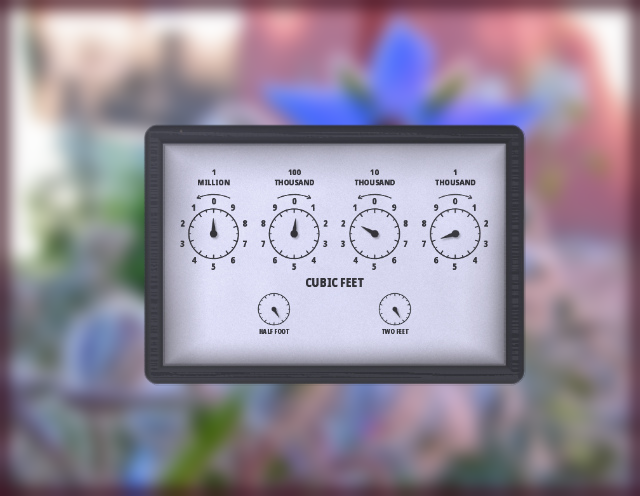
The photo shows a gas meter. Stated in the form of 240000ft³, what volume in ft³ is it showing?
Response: 1700ft³
